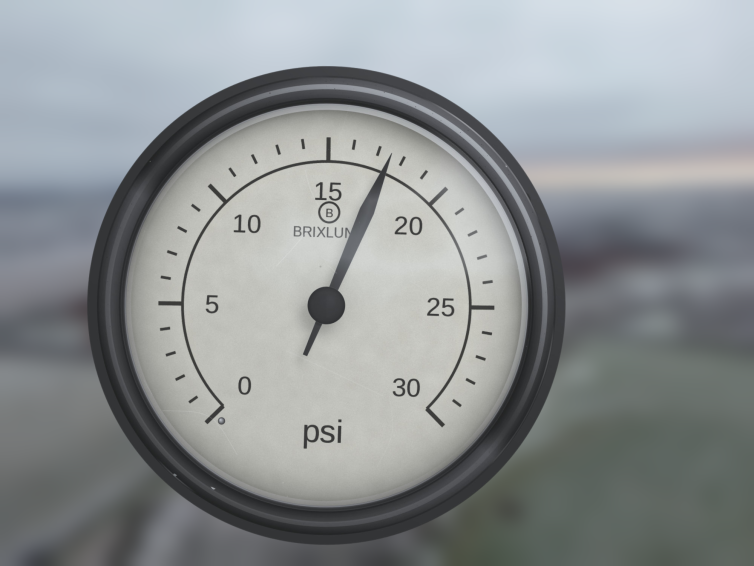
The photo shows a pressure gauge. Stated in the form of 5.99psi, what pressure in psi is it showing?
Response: 17.5psi
